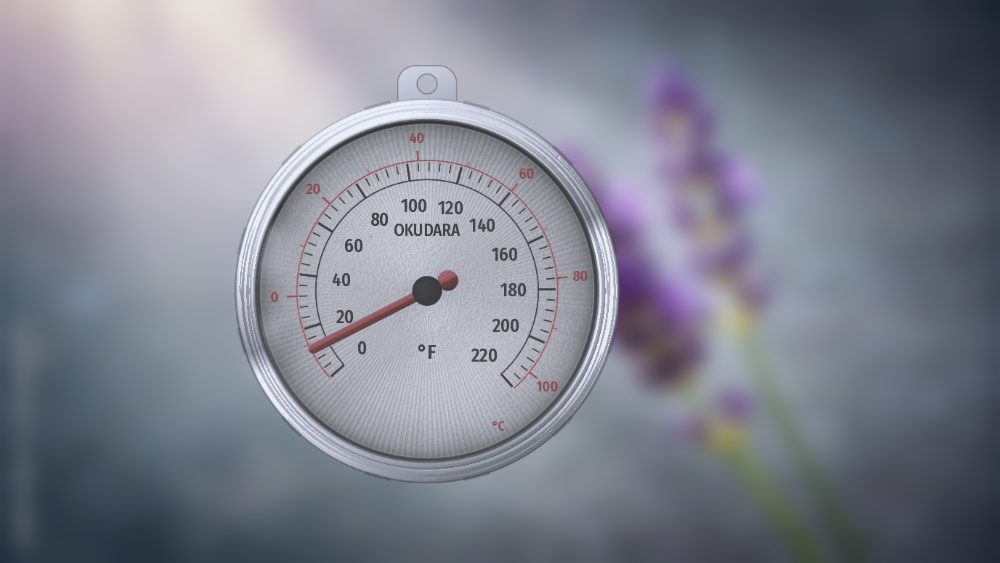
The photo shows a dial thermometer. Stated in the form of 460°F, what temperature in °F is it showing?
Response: 12°F
